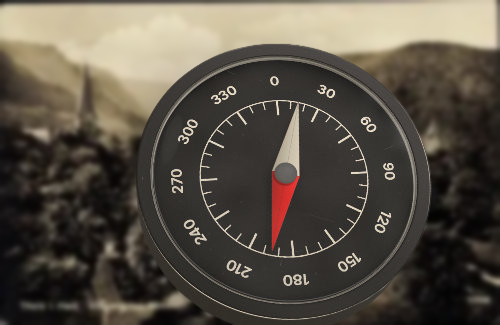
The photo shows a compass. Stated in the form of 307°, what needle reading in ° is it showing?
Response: 195°
